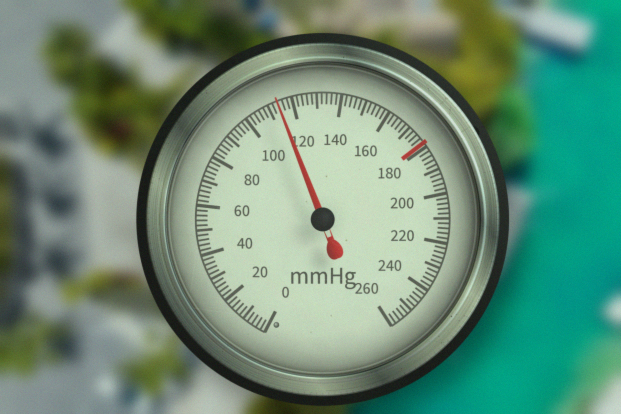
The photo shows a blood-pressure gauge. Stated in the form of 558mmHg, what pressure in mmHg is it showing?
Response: 114mmHg
